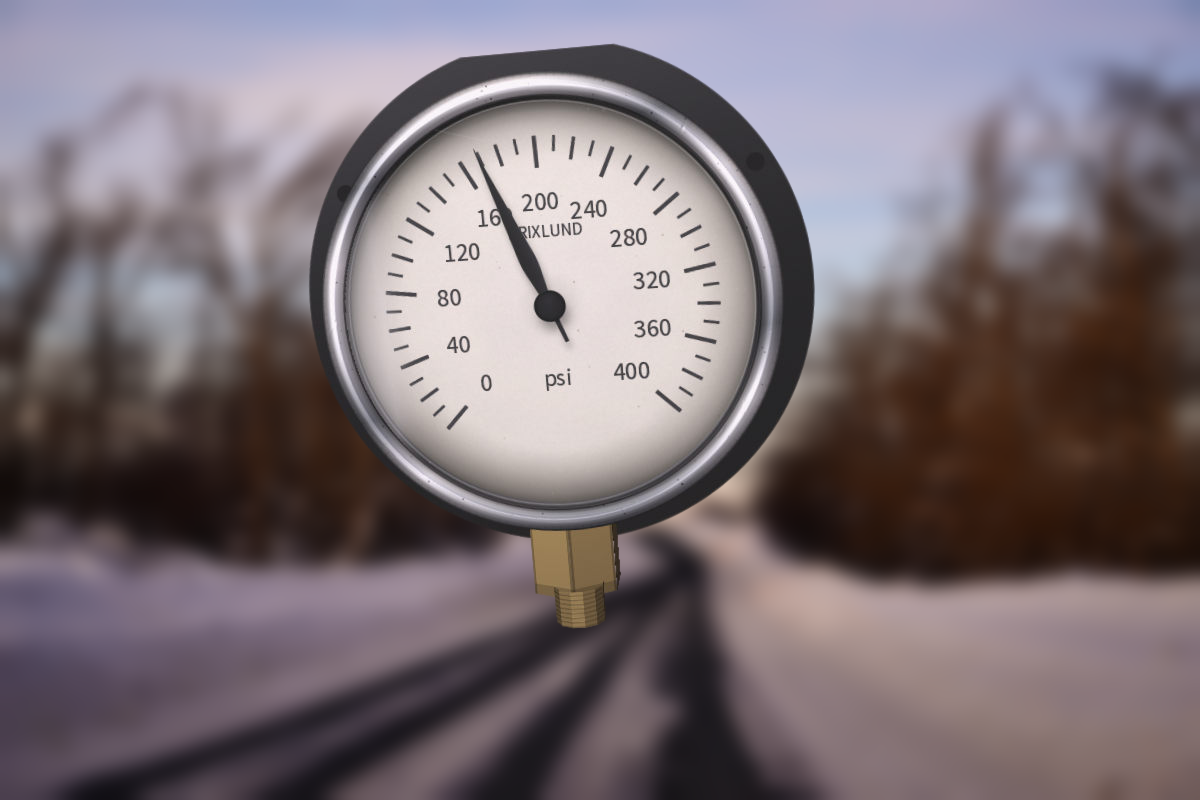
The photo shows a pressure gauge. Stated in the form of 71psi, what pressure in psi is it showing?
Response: 170psi
